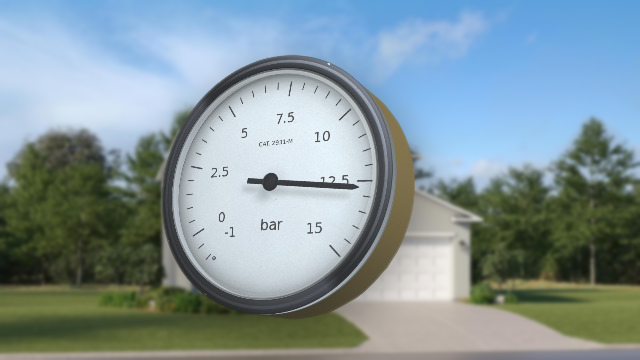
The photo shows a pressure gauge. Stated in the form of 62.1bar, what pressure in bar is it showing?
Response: 12.75bar
